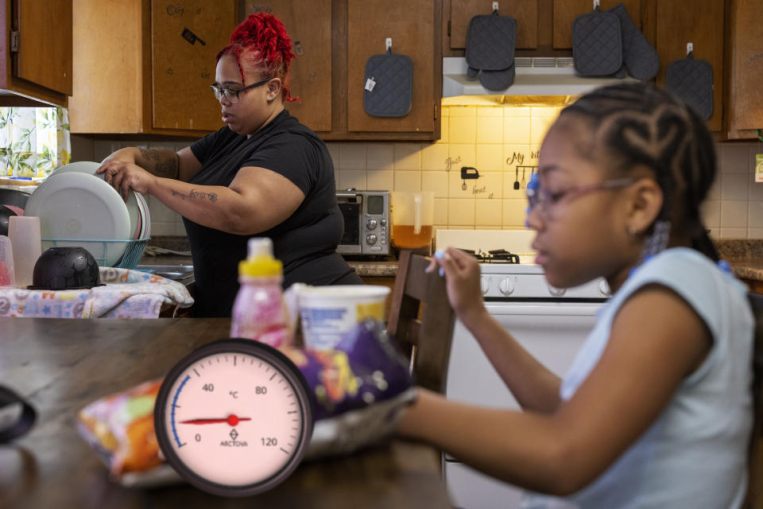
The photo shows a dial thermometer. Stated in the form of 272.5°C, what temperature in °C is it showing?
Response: 12°C
